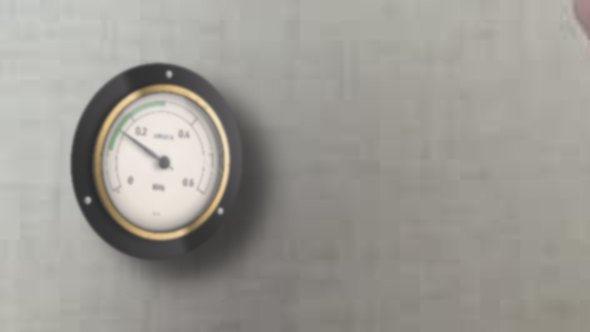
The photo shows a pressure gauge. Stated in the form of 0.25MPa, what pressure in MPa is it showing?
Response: 0.15MPa
